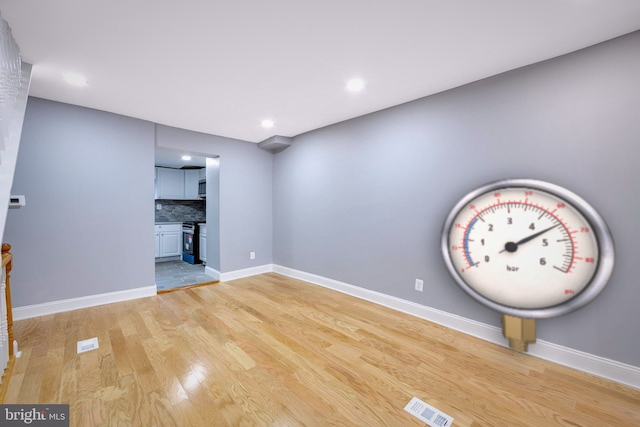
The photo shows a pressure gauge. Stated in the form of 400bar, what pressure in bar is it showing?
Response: 4.5bar
